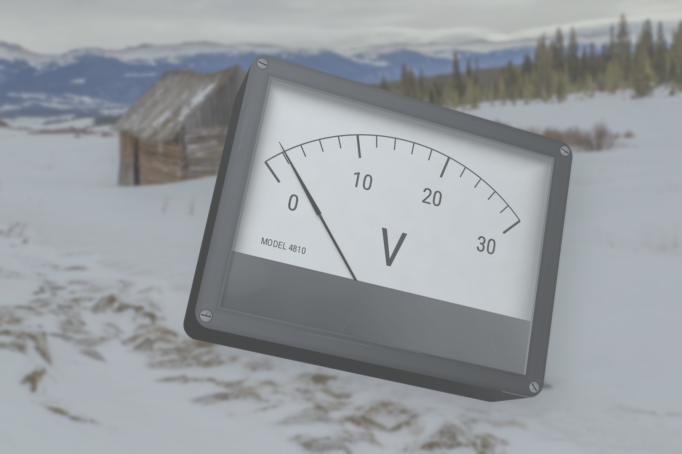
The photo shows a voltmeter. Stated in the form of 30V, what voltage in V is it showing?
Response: 2V
